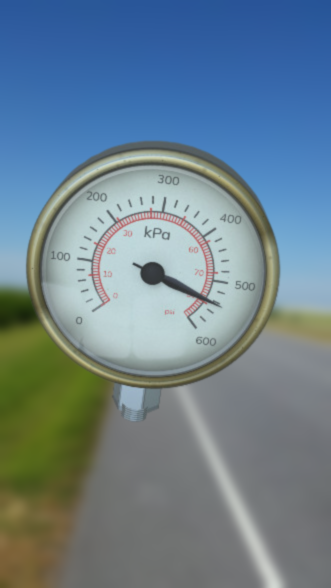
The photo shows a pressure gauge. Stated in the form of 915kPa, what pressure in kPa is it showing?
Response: 540kPa
